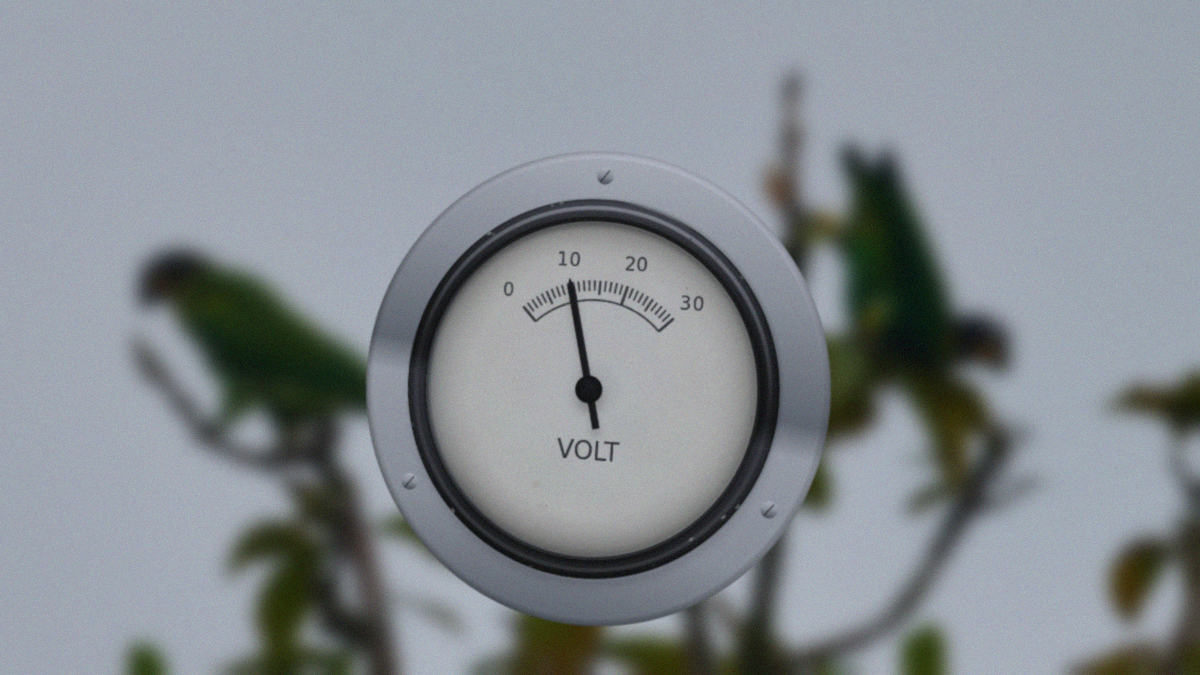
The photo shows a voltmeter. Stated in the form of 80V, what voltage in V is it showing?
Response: 10V
